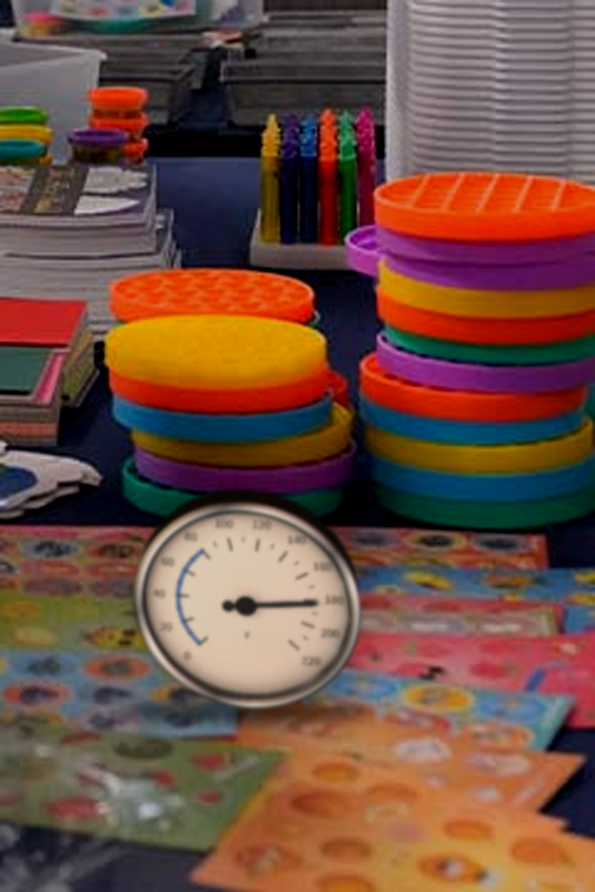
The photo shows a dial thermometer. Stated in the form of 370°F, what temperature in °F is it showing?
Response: 180°F
